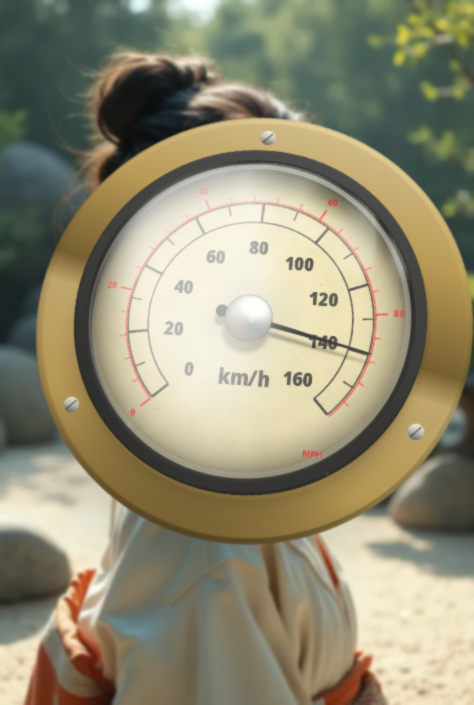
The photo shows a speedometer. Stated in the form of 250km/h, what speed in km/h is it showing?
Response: 140km/h
